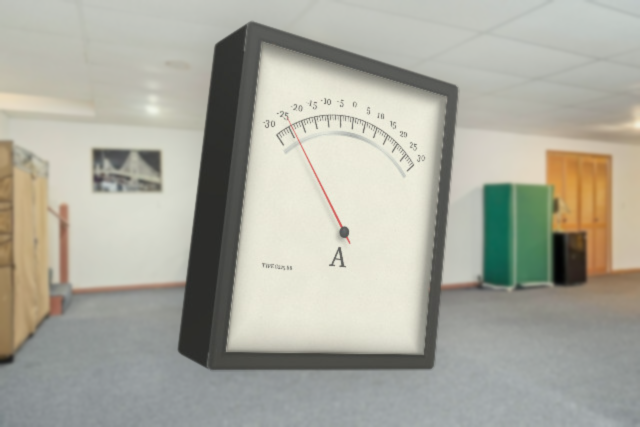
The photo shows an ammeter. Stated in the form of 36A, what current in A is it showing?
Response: -25A
